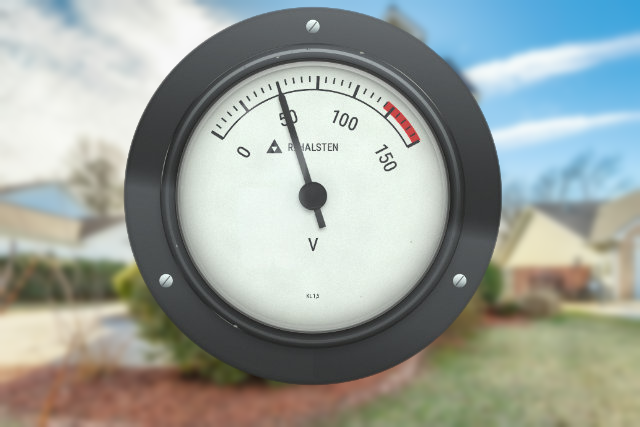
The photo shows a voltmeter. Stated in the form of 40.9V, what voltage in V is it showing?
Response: 50V
